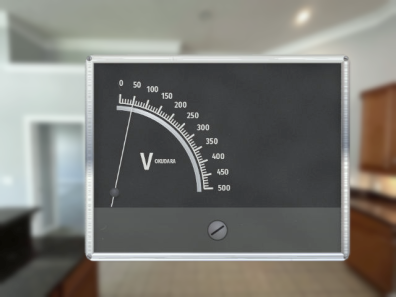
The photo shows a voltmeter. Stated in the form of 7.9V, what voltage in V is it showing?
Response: 50V
